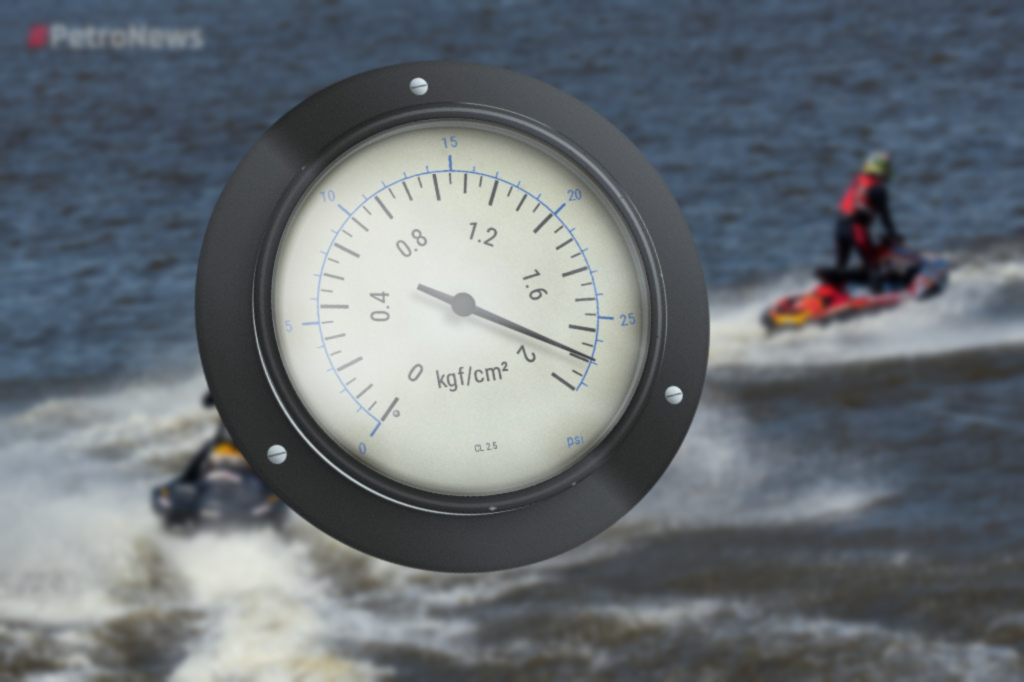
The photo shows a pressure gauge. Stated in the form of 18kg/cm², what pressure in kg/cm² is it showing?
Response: 1.9kg/cm²
